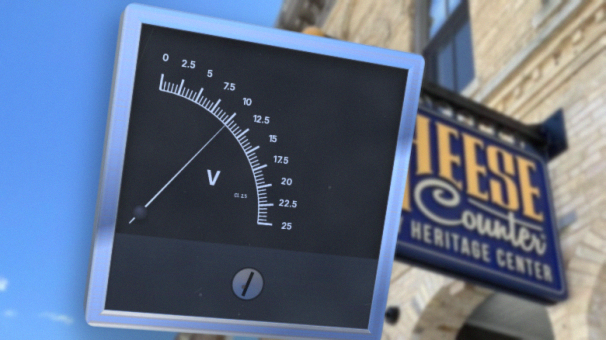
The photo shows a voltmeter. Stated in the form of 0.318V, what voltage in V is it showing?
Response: 10V
